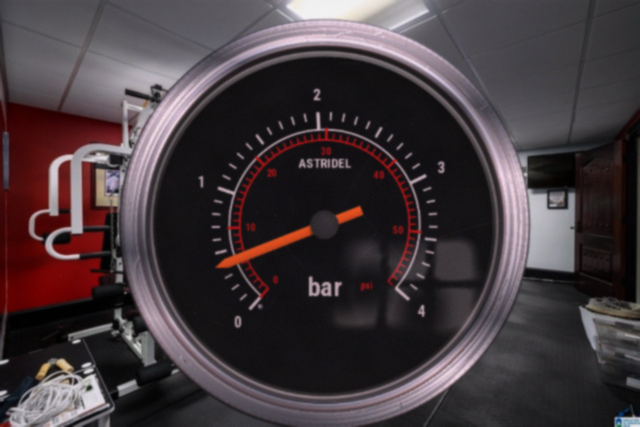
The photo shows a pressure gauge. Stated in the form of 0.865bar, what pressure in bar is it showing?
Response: 0.4bar
